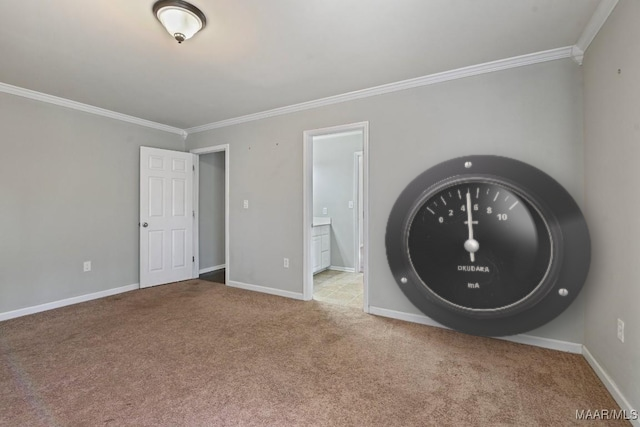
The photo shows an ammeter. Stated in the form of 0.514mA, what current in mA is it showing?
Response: 5mA
